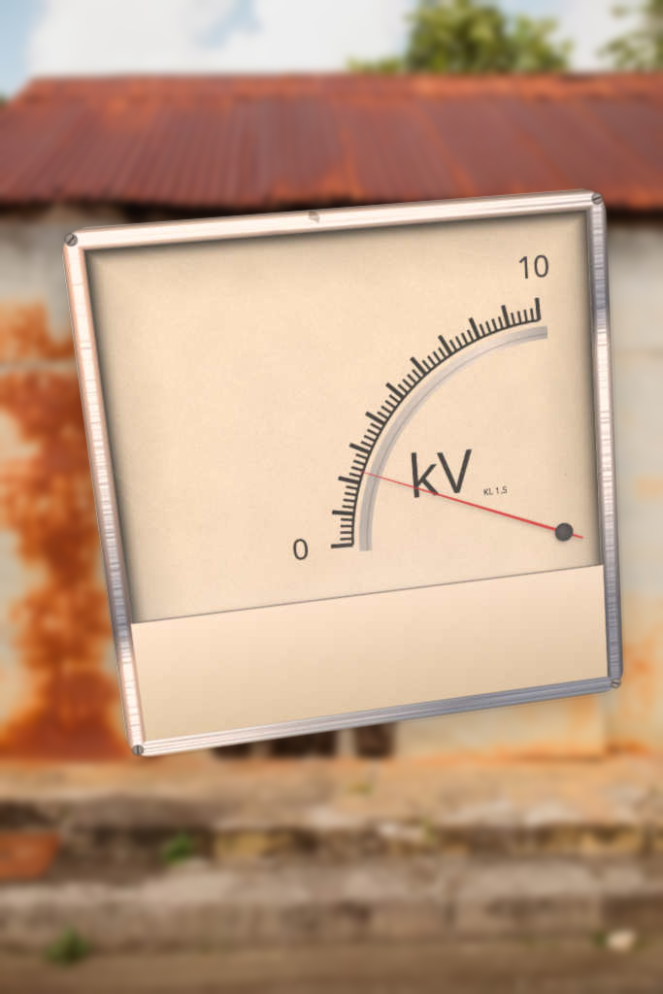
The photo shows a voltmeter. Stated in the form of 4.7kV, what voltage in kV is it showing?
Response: 2.4kV
